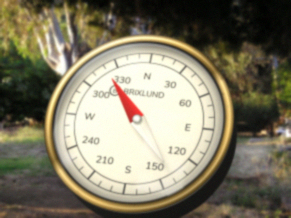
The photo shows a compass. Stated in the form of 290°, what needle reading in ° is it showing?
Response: 320°
